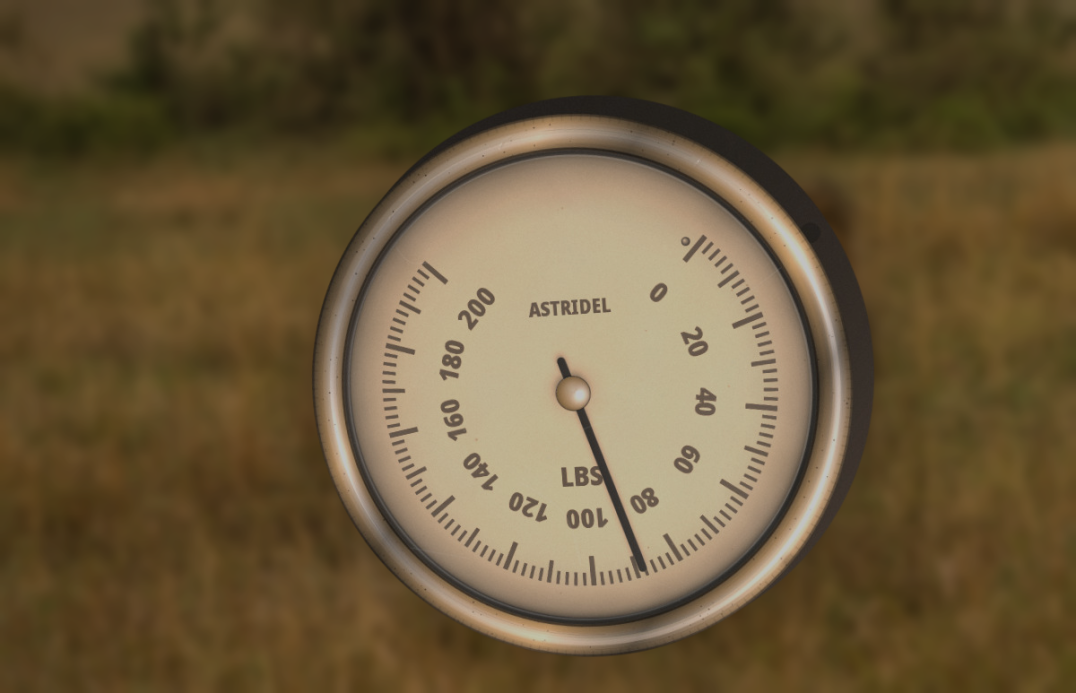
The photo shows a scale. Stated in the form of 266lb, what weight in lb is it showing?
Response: 88lb
